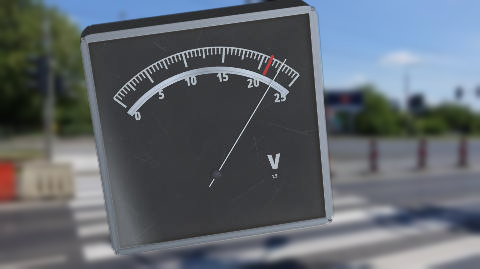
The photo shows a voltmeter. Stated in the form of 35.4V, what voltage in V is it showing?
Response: 22.5V
